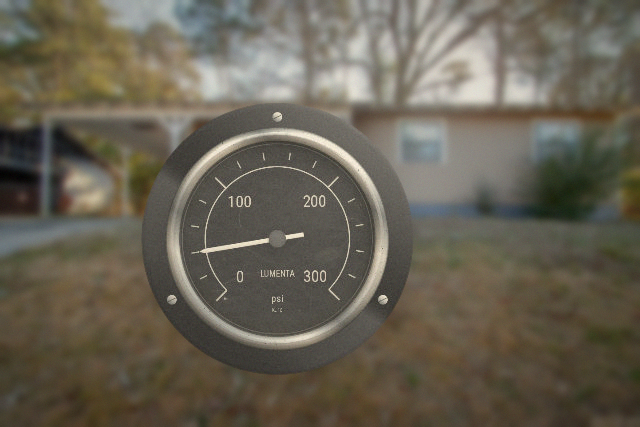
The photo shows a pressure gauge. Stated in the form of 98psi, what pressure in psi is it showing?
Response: 40psi
